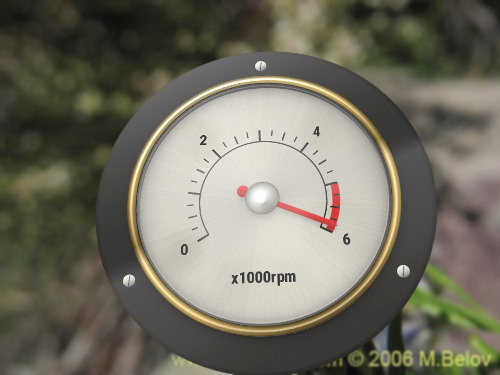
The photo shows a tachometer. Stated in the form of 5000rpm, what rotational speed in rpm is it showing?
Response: 5875rpm
